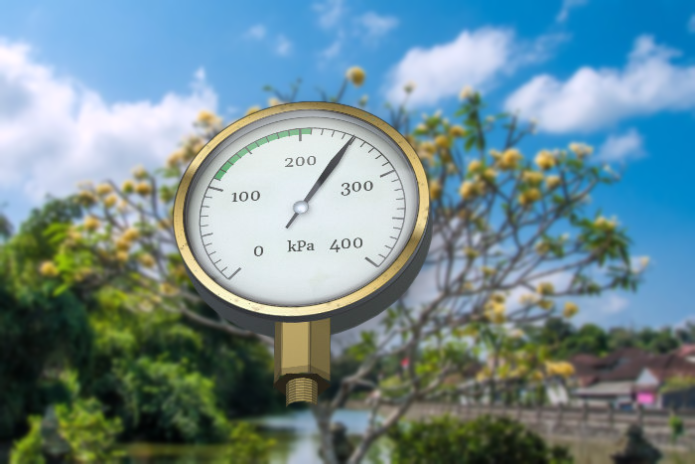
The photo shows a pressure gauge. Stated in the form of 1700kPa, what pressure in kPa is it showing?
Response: 250kPa
